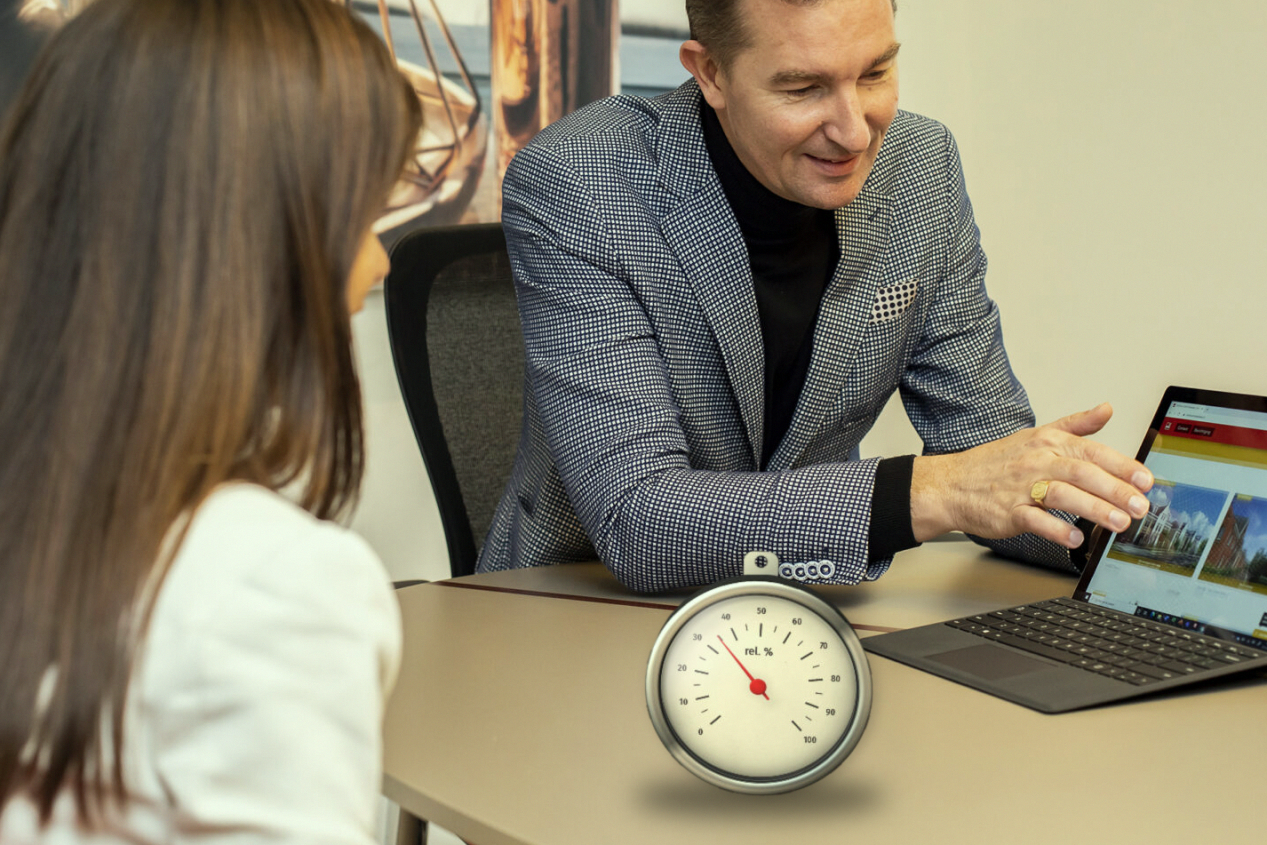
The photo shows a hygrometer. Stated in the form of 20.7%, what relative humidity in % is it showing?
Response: 35%
